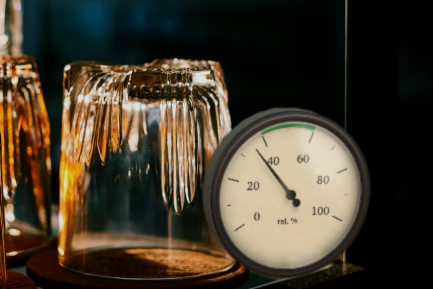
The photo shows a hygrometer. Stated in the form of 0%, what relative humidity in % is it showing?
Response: 35%
